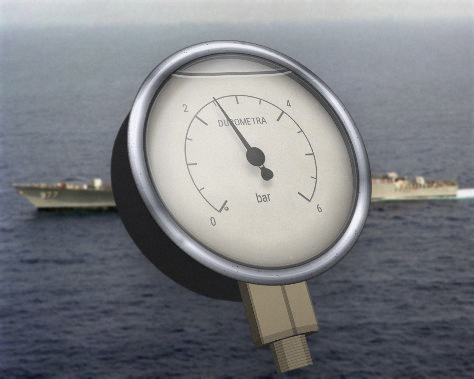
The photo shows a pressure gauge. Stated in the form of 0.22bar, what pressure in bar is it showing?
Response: 2.5bar
